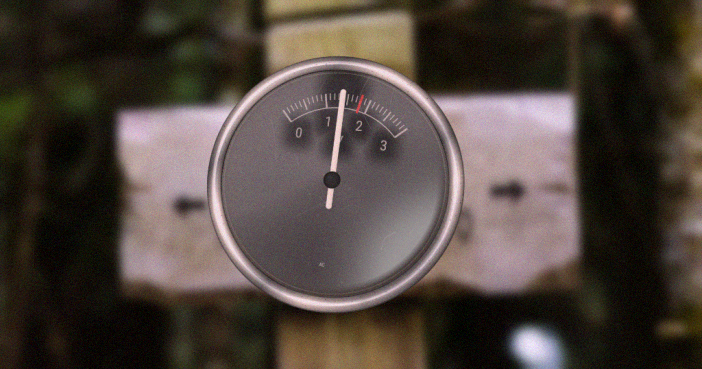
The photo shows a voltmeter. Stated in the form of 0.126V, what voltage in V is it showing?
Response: 1.4V
